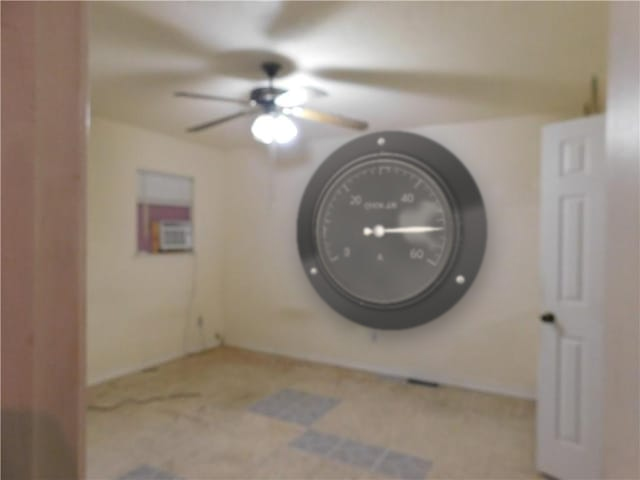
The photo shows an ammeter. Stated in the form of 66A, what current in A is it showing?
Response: 52A
